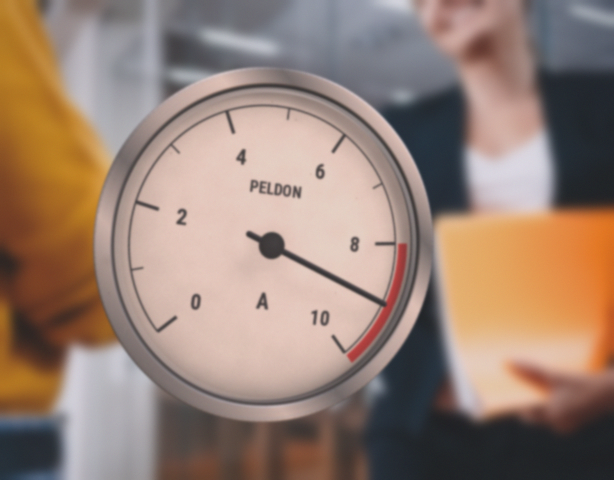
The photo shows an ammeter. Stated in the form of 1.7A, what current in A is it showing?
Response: 9A
